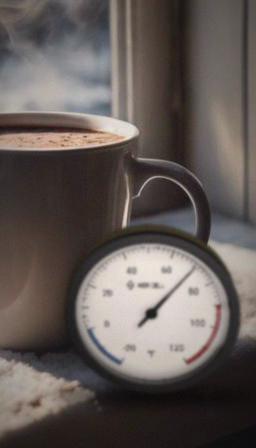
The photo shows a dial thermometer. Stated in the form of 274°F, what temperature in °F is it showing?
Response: 70°F
